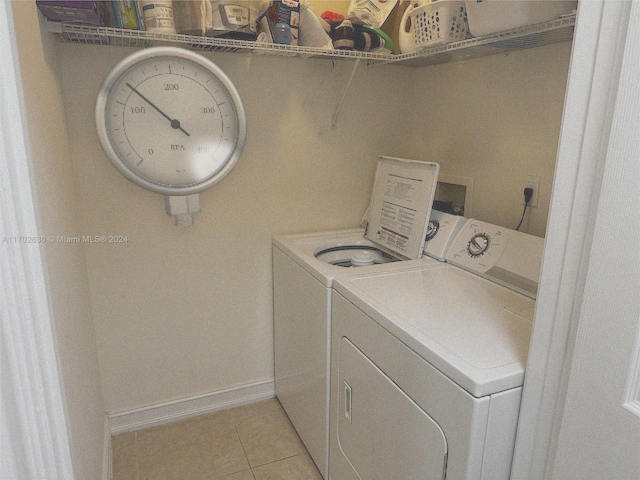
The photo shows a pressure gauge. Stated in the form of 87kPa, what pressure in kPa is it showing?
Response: 130kPa
